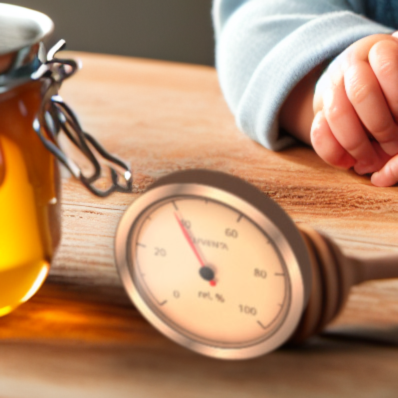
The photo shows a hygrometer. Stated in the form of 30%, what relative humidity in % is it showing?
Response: 40%
